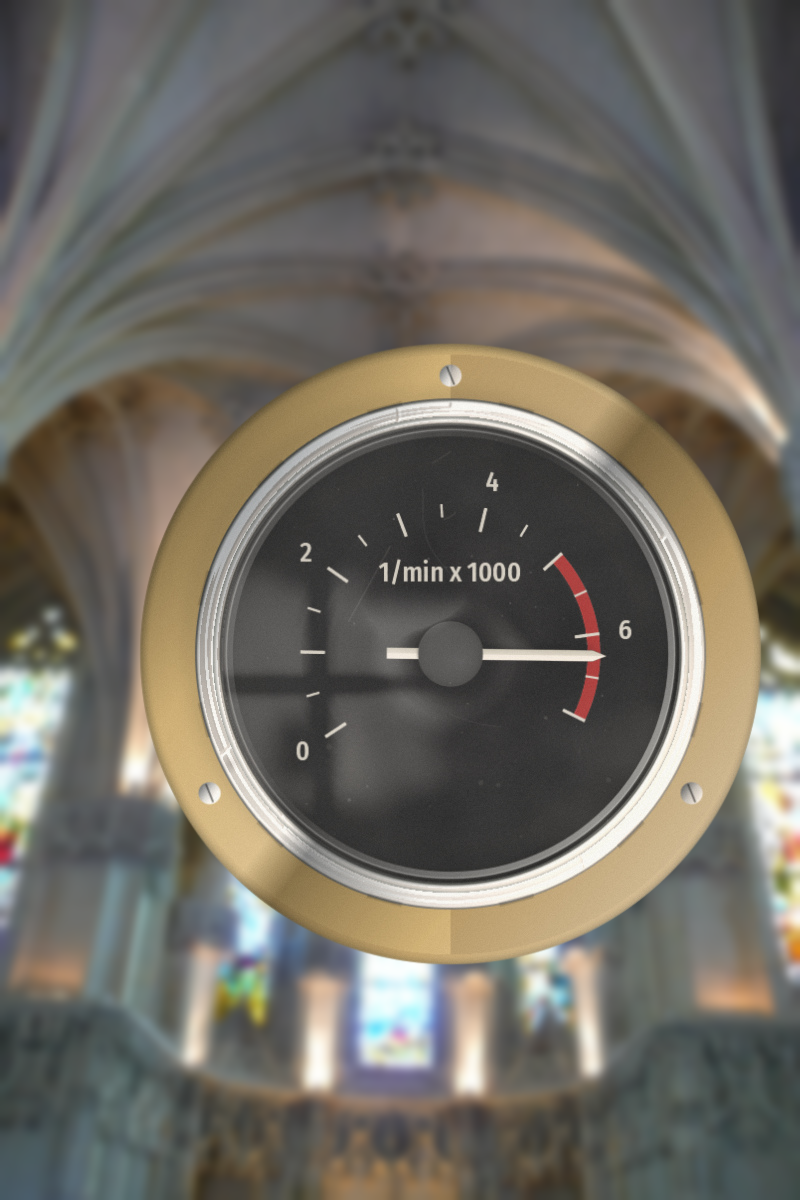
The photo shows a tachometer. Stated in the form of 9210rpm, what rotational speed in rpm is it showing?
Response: 6250rpm
